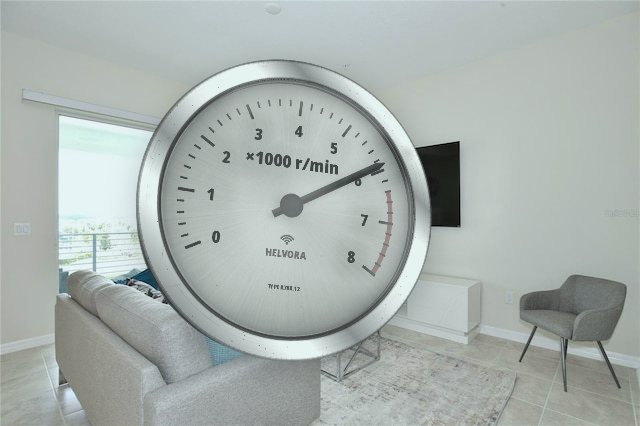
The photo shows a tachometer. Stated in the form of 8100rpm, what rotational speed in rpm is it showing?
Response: 5900rpm
